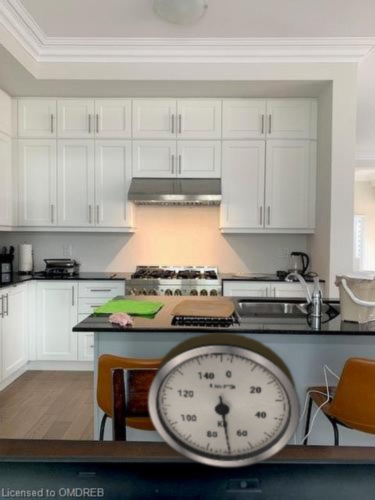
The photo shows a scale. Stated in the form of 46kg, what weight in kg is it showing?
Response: 70kg
